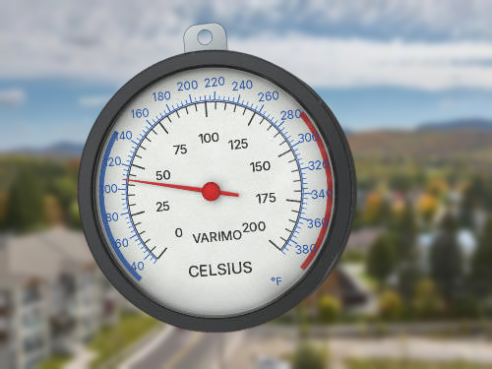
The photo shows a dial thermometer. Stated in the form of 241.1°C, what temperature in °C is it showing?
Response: 42.5°C
